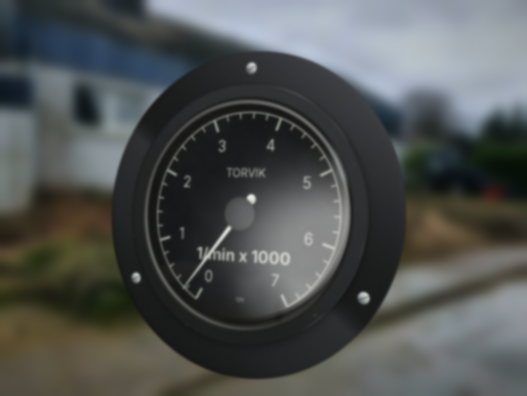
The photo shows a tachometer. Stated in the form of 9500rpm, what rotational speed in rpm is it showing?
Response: 200rpm
